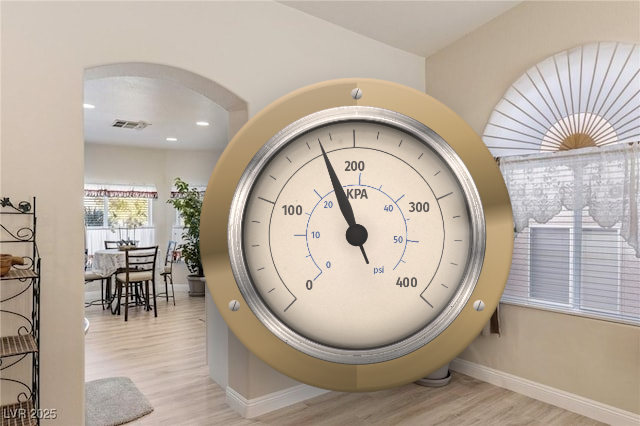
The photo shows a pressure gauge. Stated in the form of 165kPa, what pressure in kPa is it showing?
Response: 170kPa
